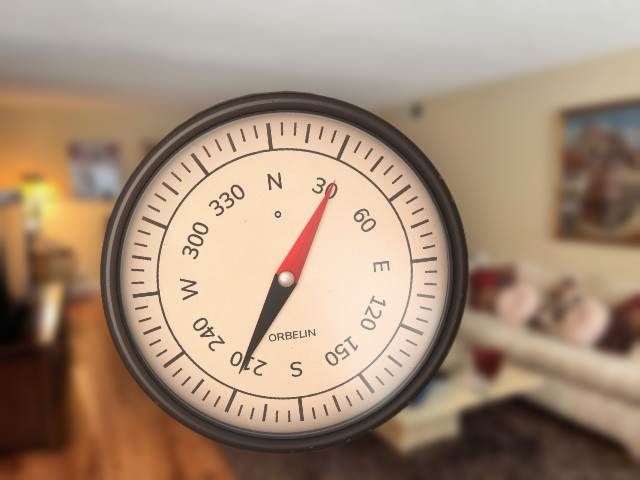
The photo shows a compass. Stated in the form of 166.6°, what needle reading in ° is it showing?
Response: 32.5°
